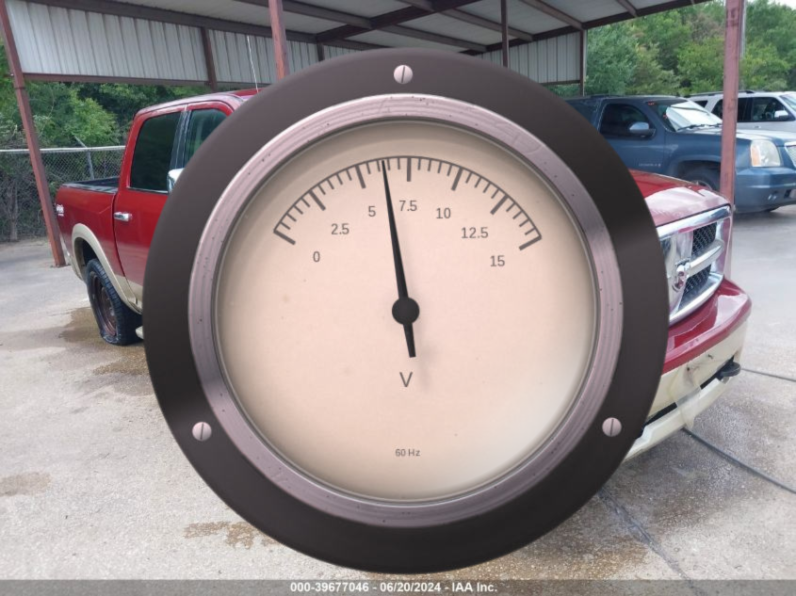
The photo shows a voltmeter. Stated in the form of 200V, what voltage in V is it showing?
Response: 6.25V
